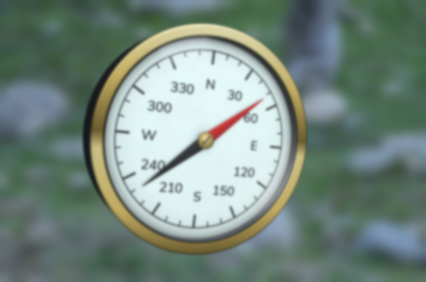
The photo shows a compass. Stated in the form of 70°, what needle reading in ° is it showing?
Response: 50°
